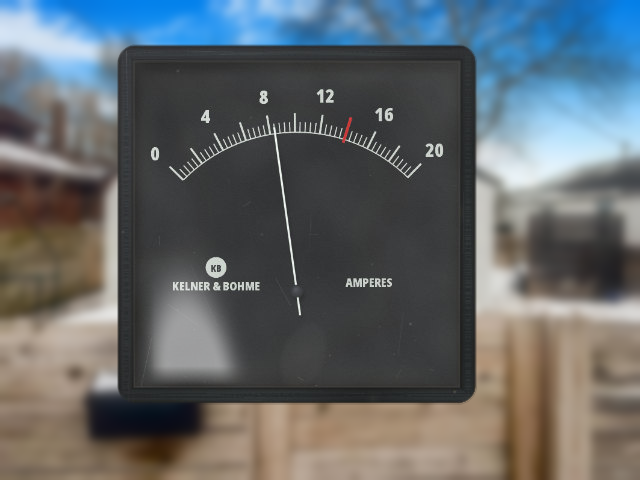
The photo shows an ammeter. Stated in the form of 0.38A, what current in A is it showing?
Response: 8.4A
